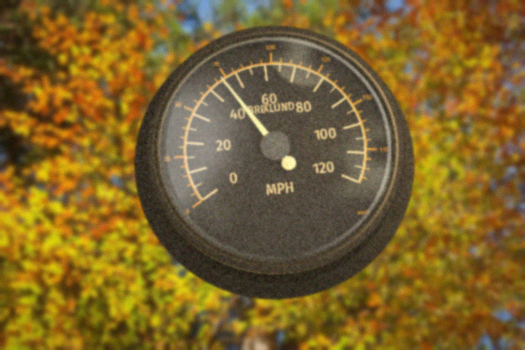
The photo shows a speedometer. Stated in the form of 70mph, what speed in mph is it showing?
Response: 45mph
